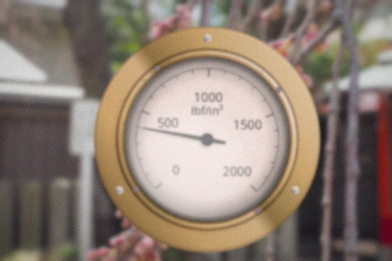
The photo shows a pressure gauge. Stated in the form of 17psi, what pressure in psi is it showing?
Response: 400psi
